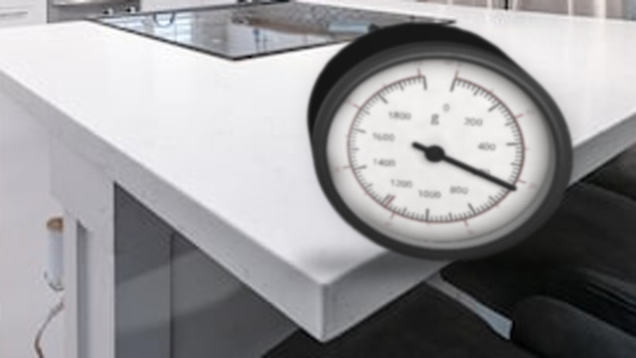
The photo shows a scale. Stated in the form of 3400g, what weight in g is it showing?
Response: 600g
